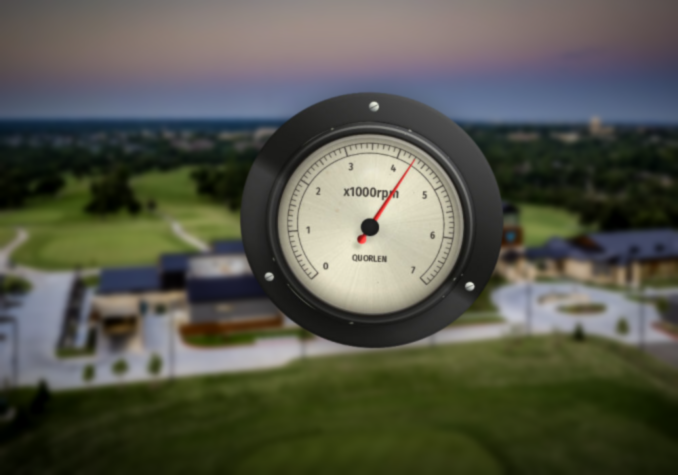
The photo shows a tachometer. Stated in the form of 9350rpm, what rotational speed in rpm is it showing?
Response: 4300rpm
